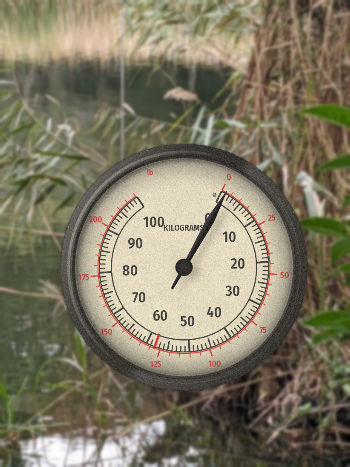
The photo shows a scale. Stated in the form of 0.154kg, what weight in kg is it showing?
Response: 1kg
